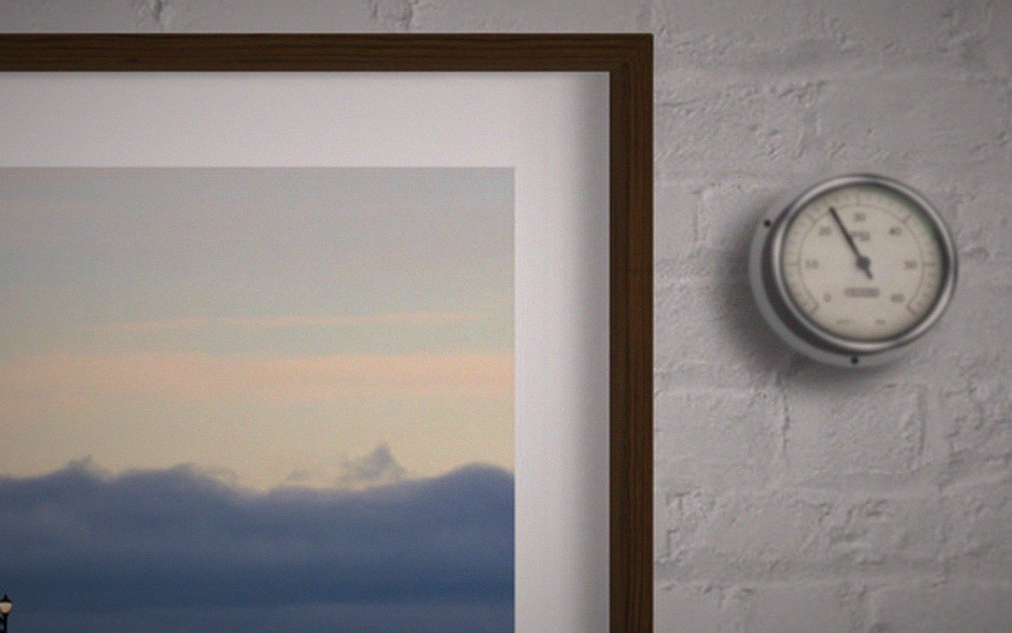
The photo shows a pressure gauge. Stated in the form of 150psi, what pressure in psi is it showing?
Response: 24psi
